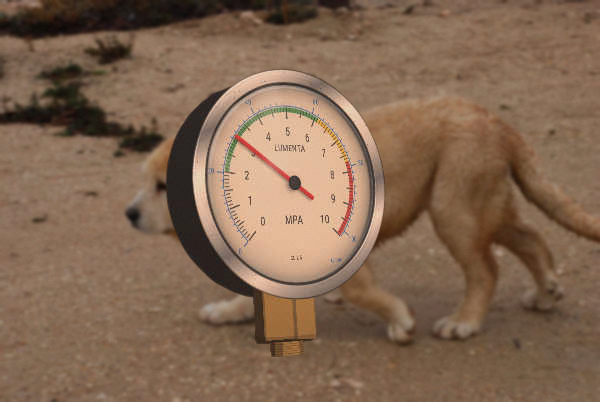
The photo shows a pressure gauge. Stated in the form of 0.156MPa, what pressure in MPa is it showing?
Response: 3MPa
